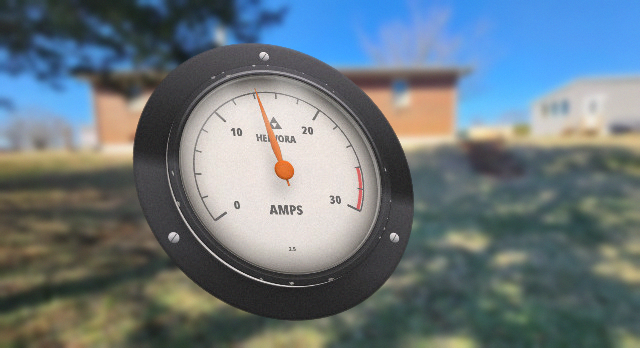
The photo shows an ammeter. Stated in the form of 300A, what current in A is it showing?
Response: 14A
